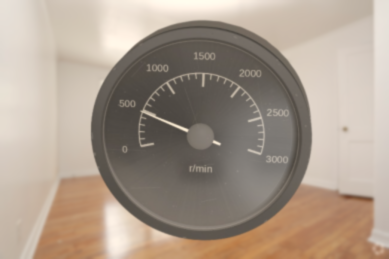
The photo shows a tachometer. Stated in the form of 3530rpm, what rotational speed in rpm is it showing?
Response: 500rpm
